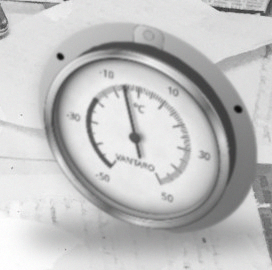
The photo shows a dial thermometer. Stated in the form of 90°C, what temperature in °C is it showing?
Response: -5°C
